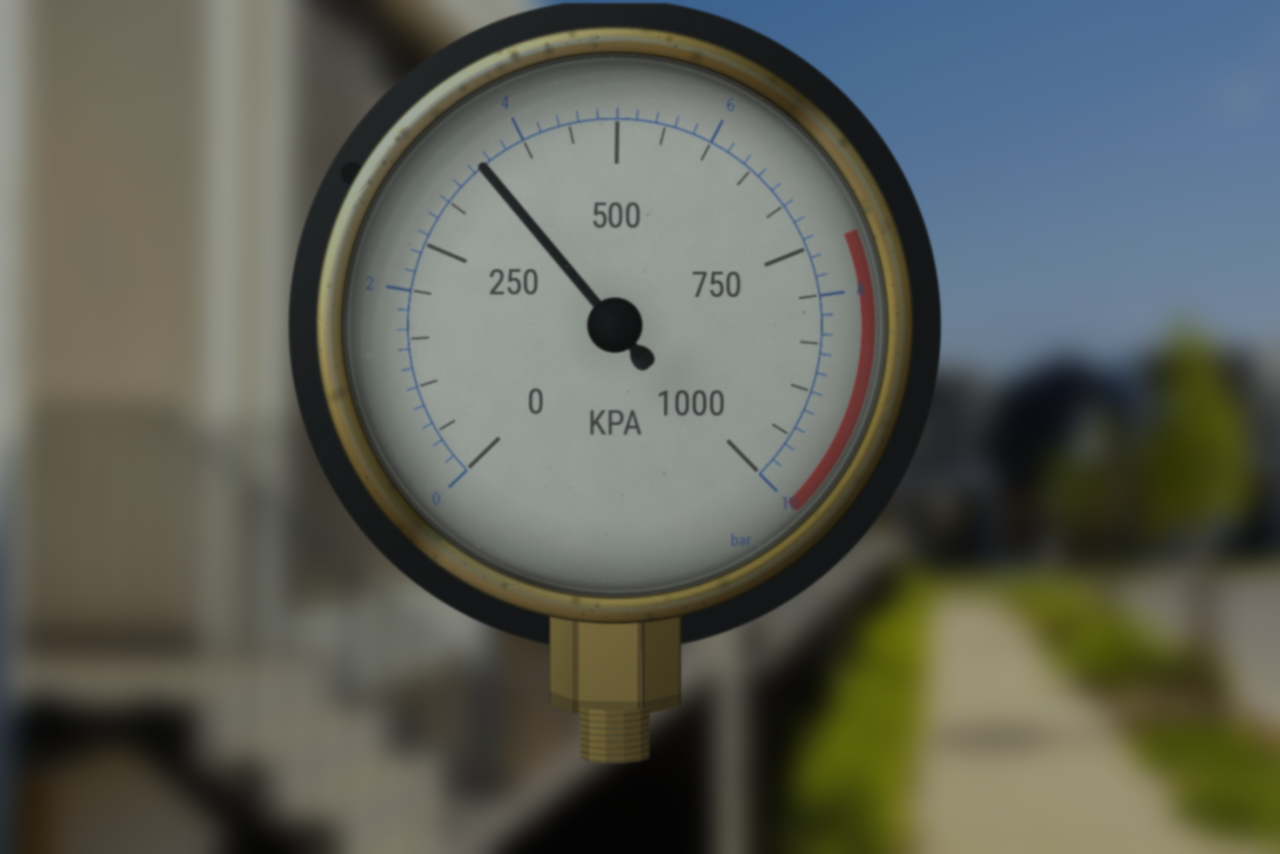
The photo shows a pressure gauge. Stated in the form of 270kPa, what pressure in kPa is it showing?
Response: 350kPa
